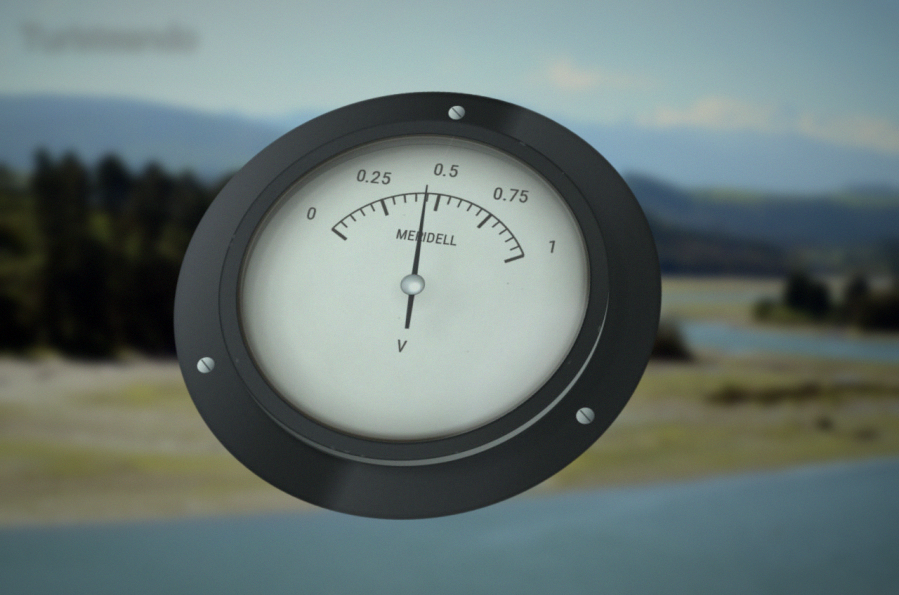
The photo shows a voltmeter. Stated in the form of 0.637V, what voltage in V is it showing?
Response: 0.45V
